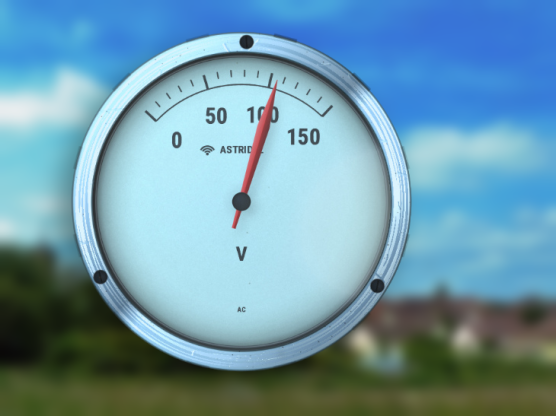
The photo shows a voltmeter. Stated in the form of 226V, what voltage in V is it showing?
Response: 105V
